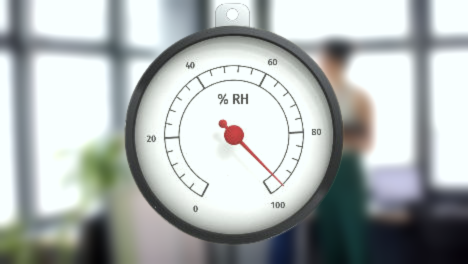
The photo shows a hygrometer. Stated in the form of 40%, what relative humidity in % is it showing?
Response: 96%
